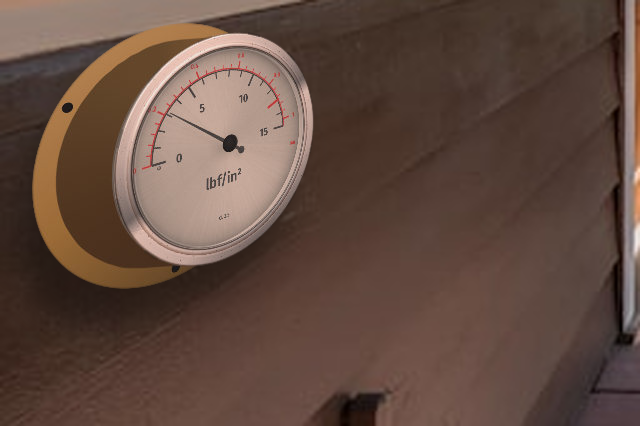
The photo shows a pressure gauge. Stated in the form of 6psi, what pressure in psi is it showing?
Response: 3psi
